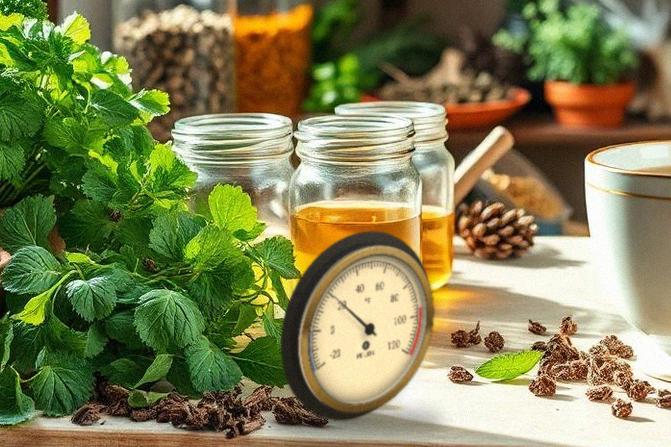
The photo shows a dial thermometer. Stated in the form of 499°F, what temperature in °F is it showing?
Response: 20°F
